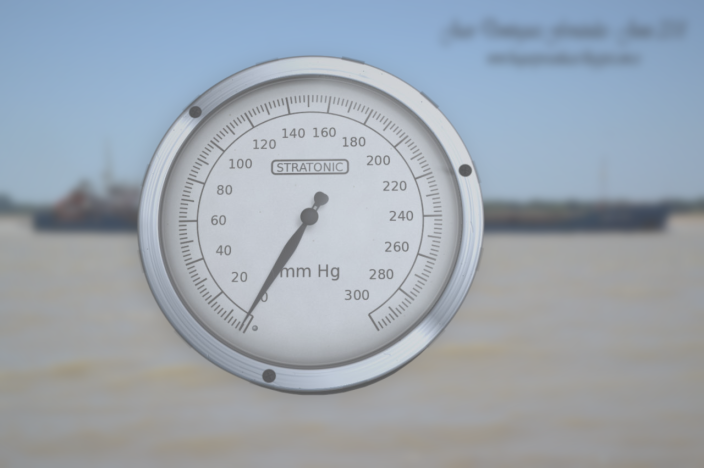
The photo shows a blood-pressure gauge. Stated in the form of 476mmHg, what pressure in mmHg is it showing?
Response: 2mmHg
